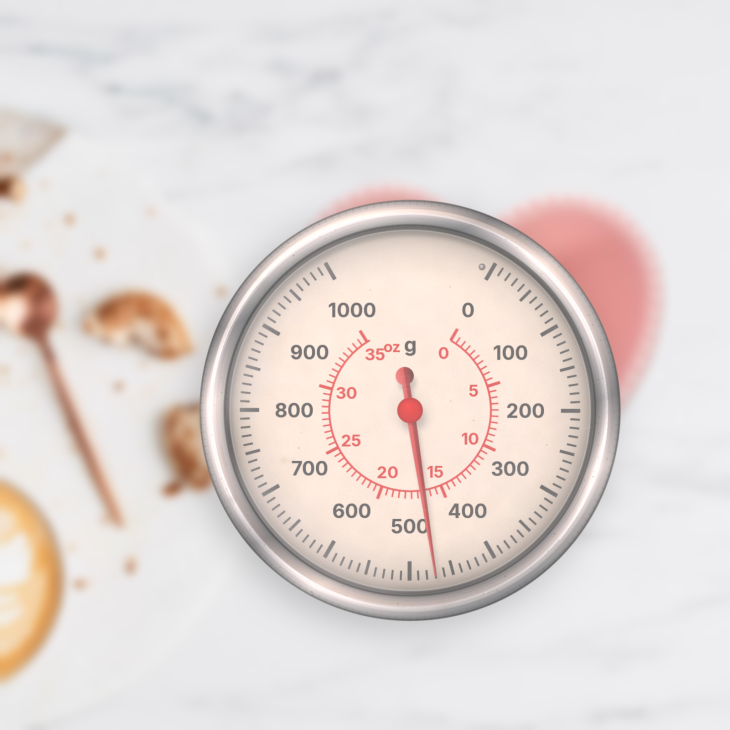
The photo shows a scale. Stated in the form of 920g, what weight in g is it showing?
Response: 470g
